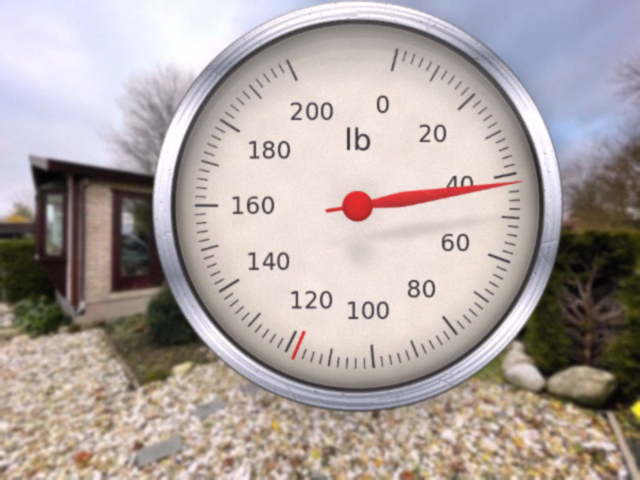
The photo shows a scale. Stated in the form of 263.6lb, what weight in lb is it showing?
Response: 42lb
